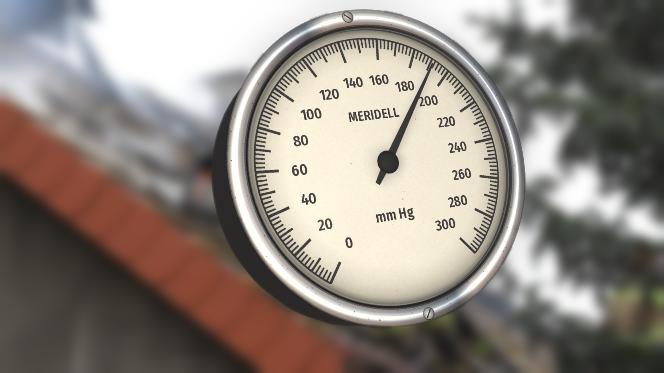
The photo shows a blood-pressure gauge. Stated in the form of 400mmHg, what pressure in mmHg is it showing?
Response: 190mmHg
